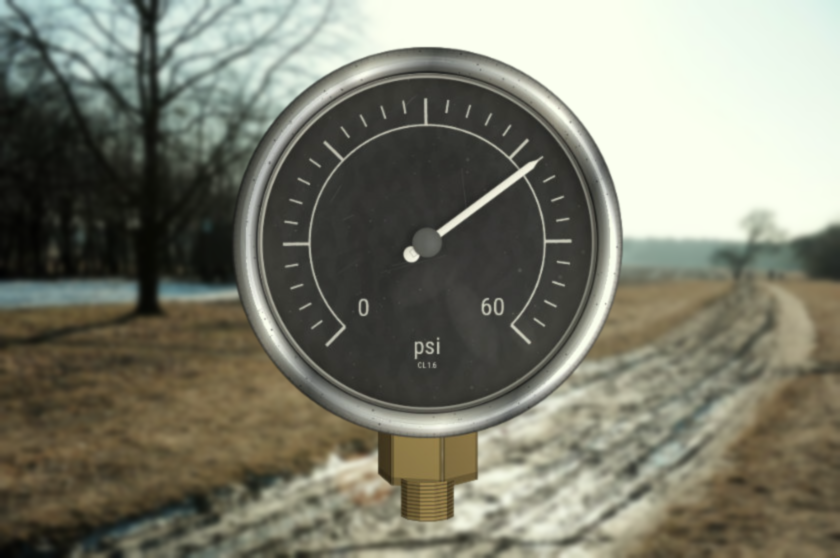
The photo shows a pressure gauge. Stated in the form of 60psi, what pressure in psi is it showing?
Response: 42psi
